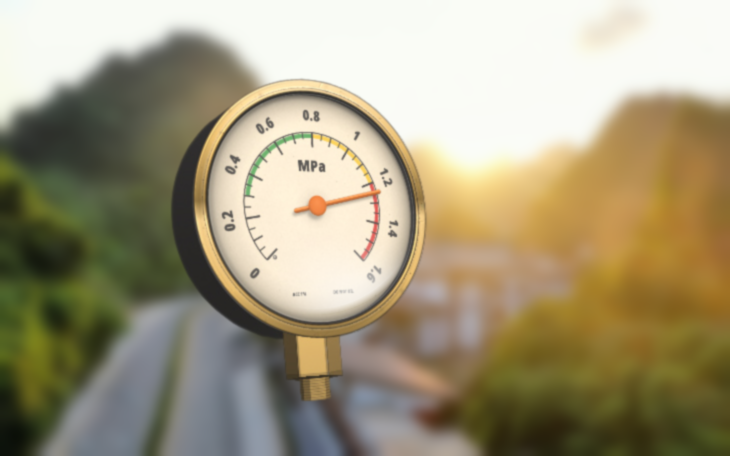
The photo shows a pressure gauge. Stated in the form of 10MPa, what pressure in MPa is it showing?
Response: 1.25MPa
